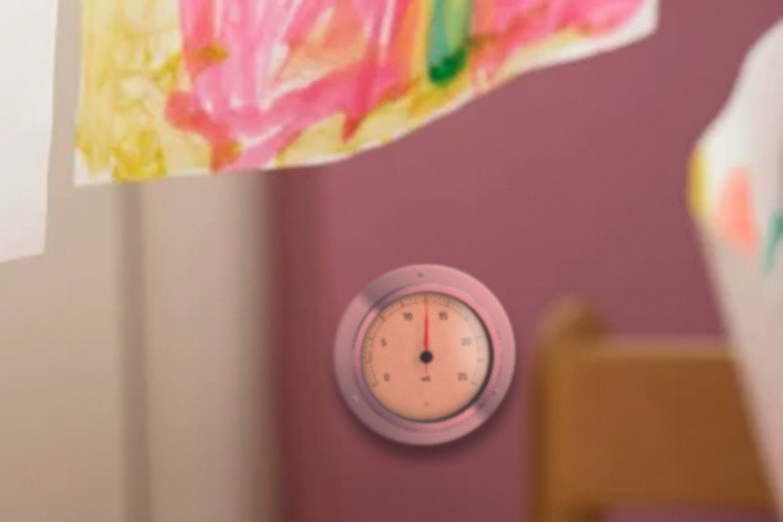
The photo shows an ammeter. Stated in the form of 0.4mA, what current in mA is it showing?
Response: 12.5mA
